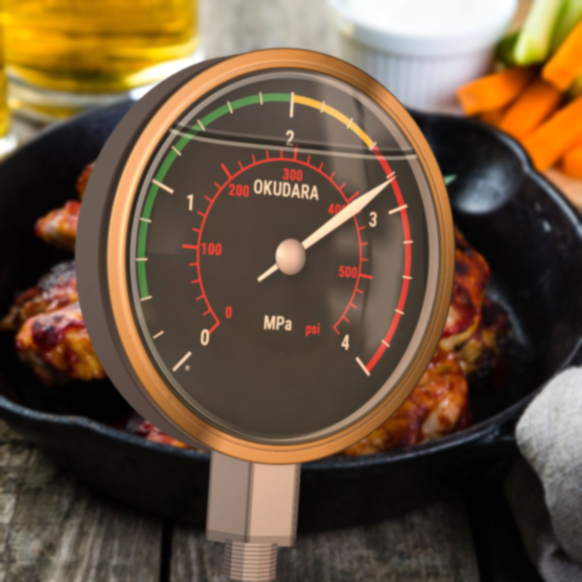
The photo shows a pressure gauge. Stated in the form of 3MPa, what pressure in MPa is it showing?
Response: 2.8MPa
